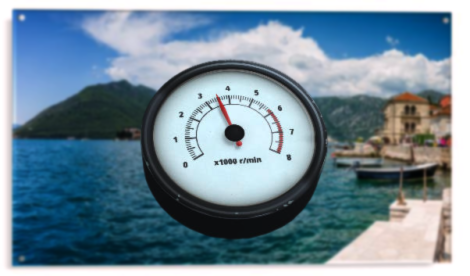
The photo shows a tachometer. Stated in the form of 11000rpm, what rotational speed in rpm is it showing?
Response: 3500rpm
